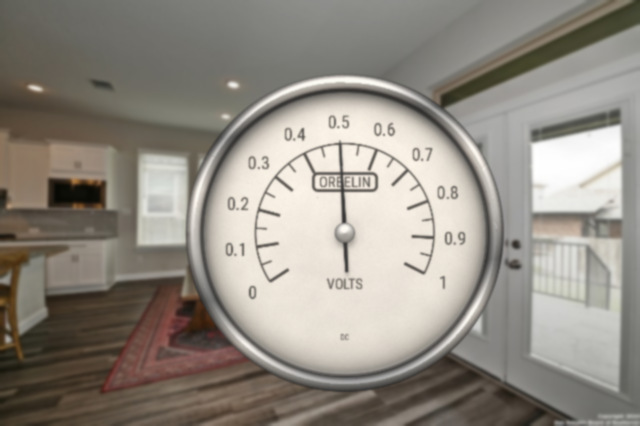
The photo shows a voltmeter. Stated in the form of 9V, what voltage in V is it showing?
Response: 0.5V
